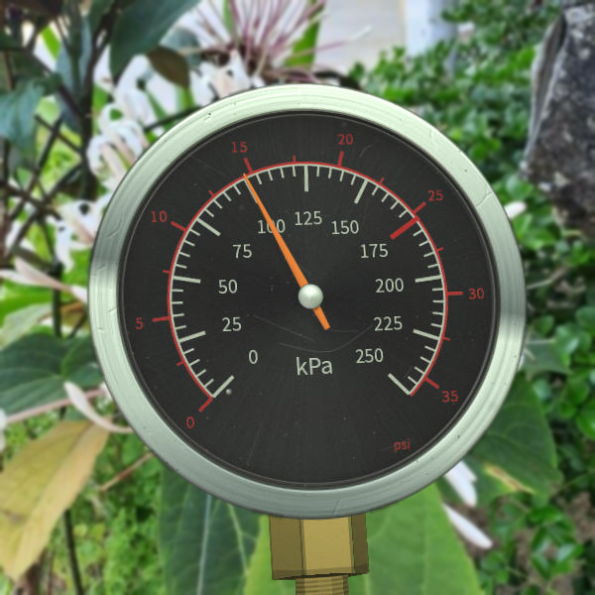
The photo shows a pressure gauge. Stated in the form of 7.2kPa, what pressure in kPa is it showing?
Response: 100kPa
